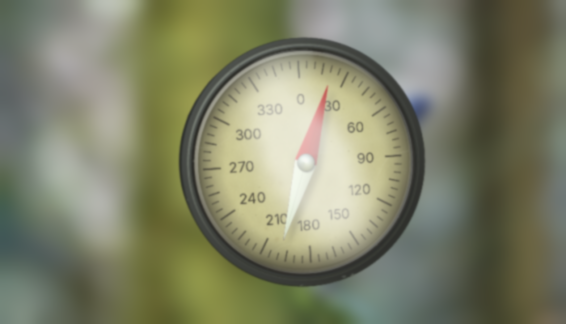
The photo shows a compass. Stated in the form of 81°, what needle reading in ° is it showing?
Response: 20°
